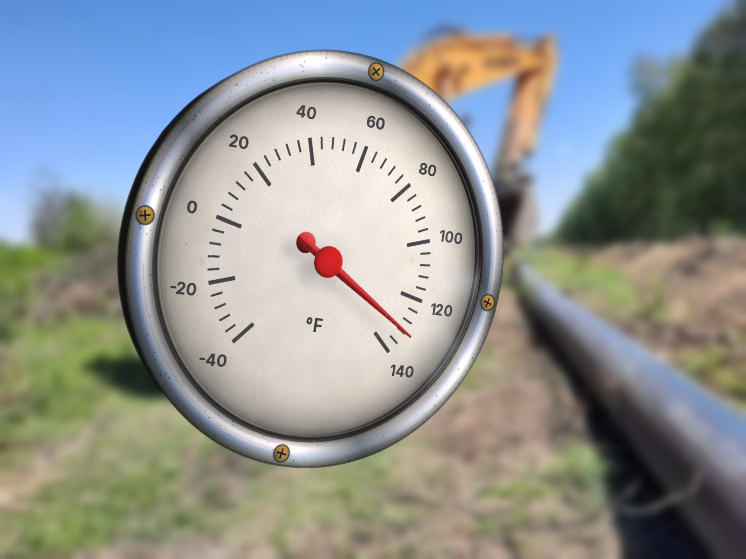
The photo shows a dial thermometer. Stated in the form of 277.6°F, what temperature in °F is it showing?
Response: 132°F
